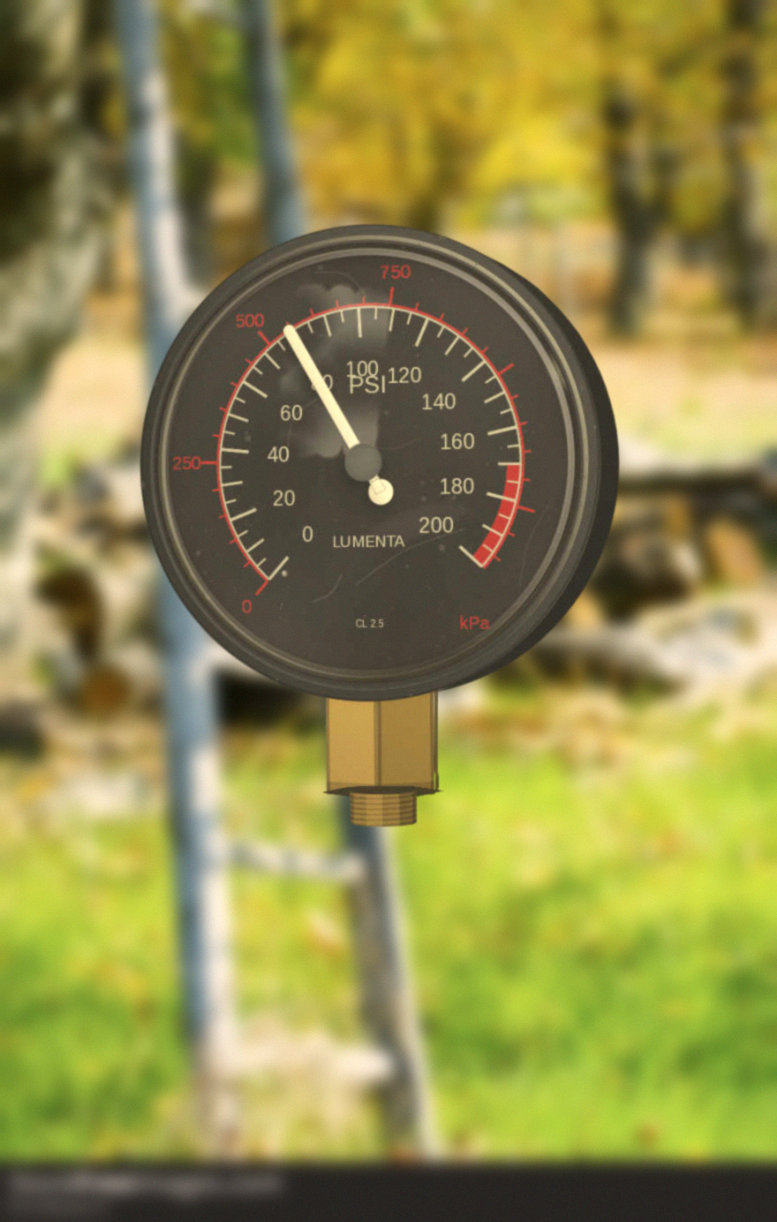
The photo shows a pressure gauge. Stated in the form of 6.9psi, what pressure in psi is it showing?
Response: 80psi
